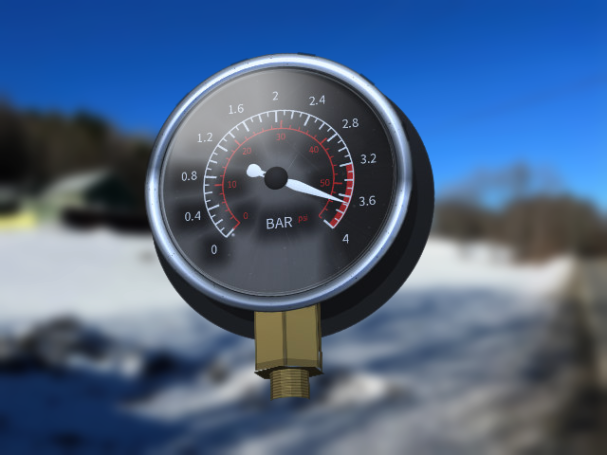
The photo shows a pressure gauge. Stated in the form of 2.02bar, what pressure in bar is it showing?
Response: 3.7bar
